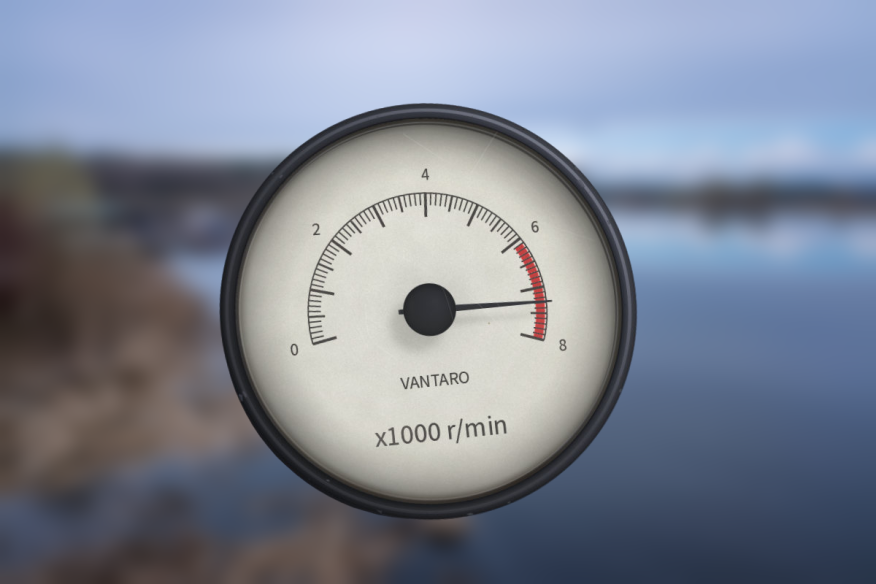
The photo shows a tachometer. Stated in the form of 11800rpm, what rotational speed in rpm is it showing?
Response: 7300rpm
